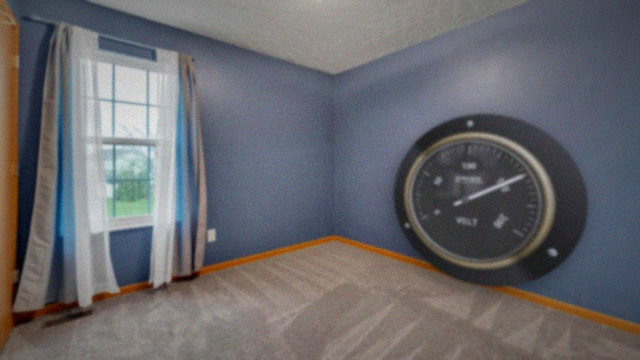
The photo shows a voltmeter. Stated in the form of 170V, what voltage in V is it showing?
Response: 150V
